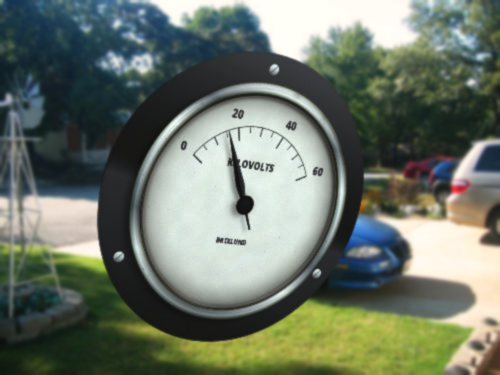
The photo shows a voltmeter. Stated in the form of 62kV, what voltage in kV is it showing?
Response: 15kV
